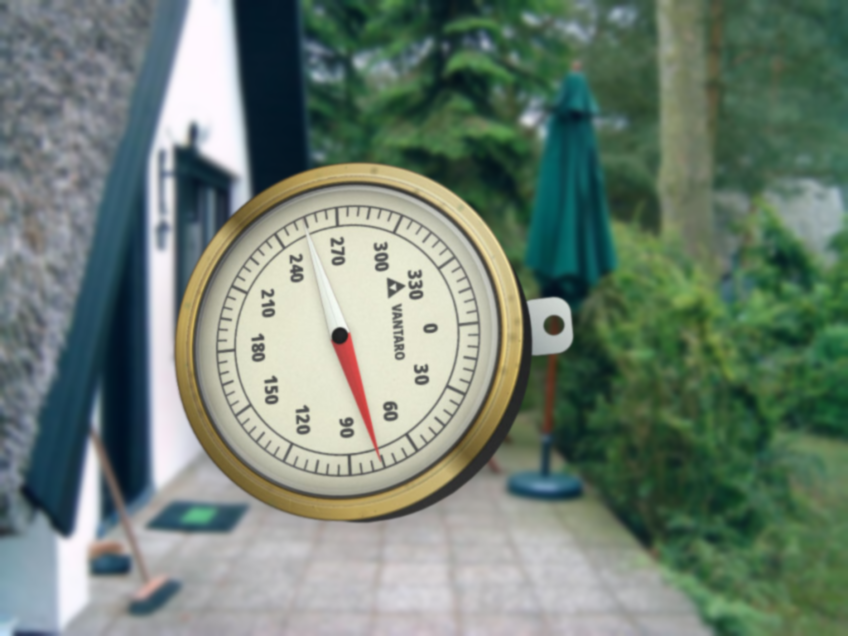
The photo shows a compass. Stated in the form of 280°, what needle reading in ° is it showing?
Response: 75°
